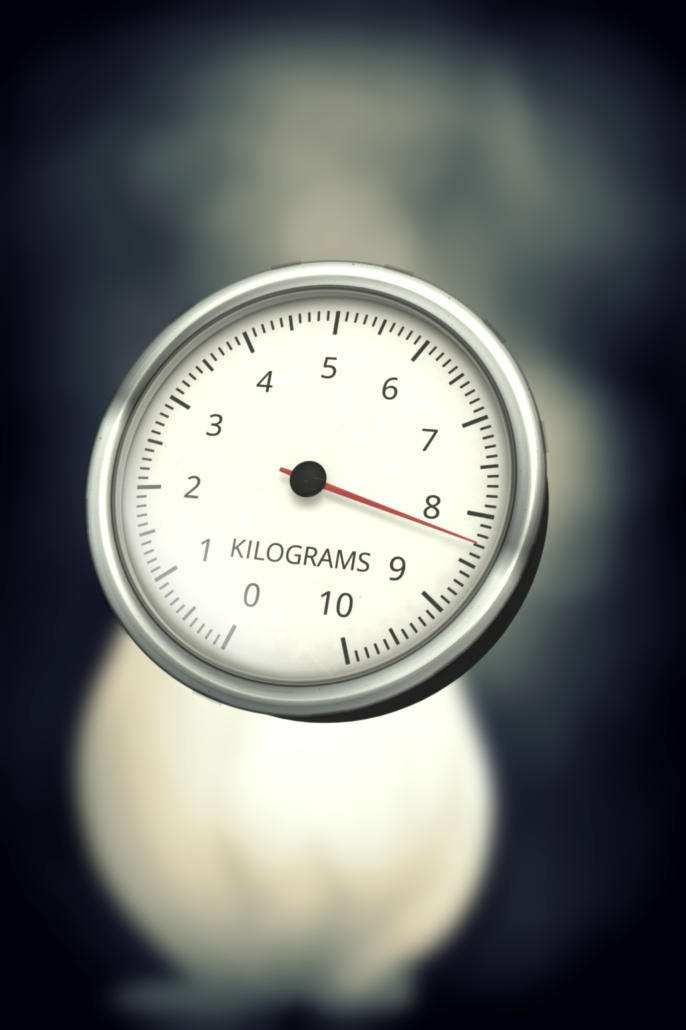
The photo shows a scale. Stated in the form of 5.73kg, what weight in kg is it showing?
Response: 8.3kg
